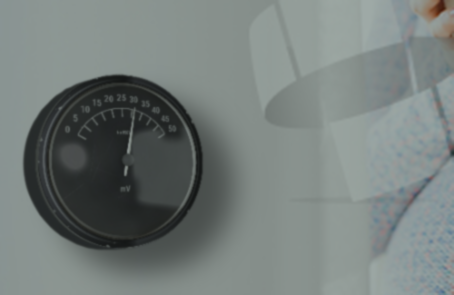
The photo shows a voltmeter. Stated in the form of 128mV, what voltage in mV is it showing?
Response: 30mV
